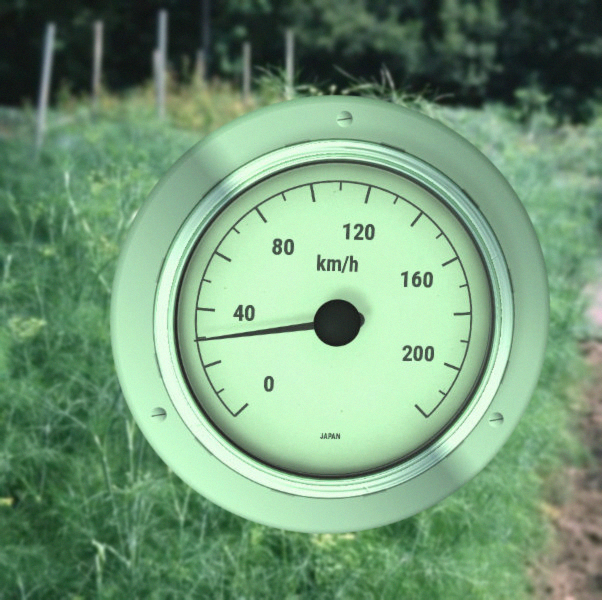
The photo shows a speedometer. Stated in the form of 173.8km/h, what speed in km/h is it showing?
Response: 30km/h
